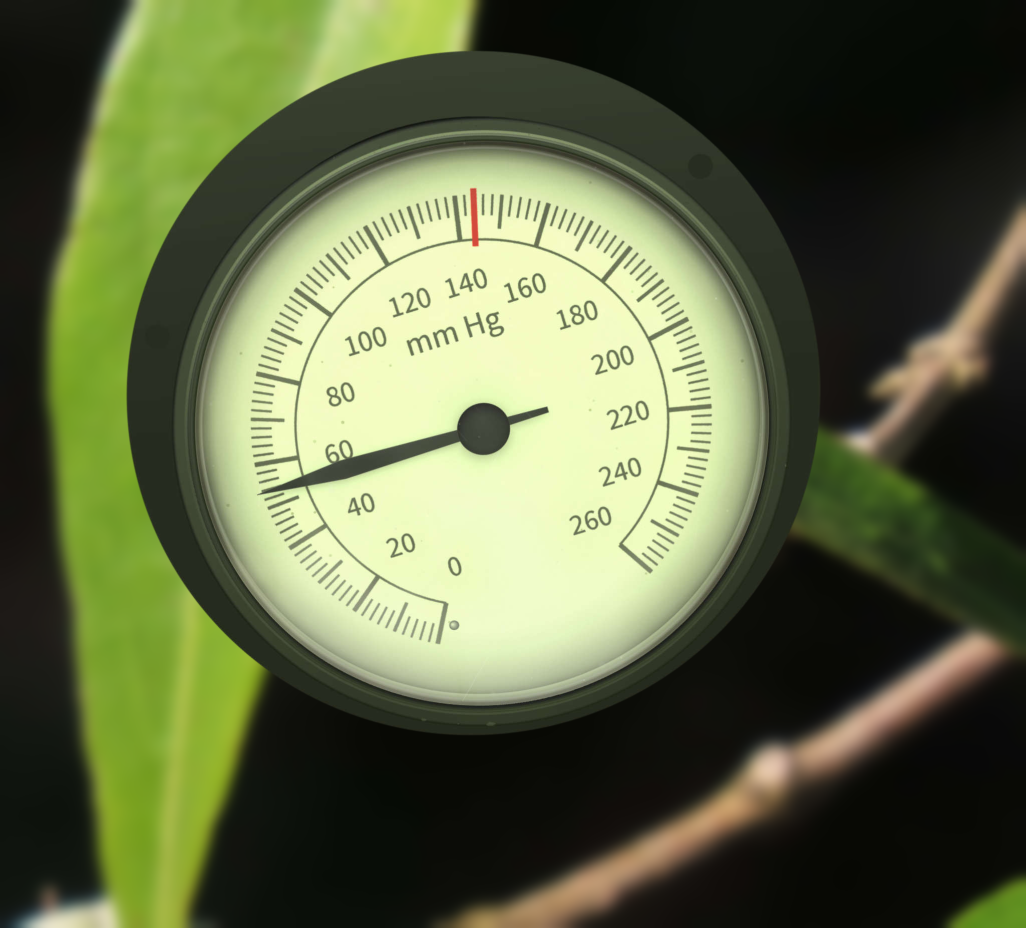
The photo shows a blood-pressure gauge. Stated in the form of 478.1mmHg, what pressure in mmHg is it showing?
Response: 54mmHg
